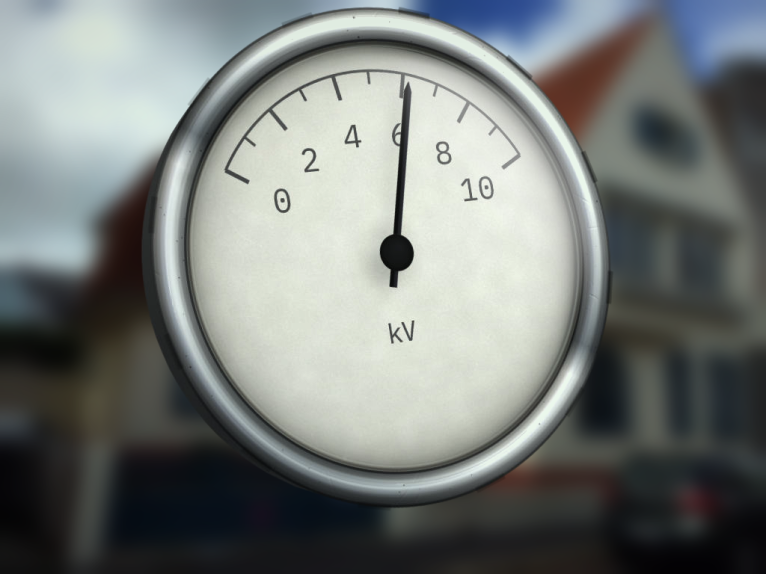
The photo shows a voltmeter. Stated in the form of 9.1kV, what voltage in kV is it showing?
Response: 6kV
